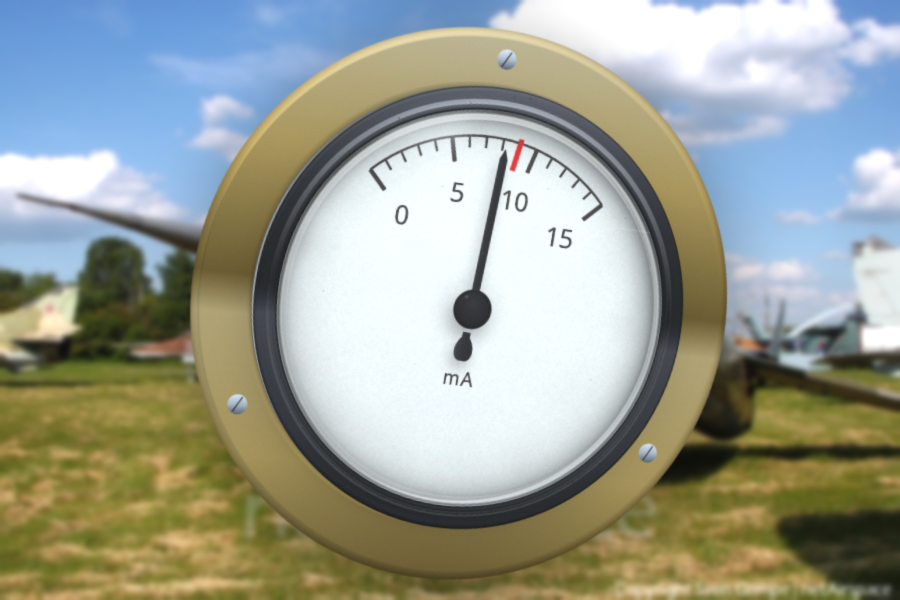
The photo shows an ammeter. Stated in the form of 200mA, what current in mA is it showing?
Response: 8mA
